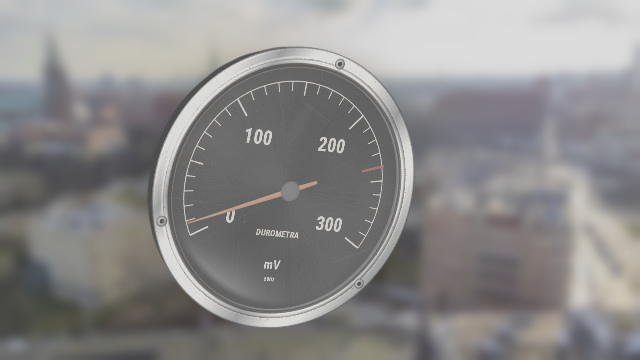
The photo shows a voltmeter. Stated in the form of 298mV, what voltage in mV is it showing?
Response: 10mV
